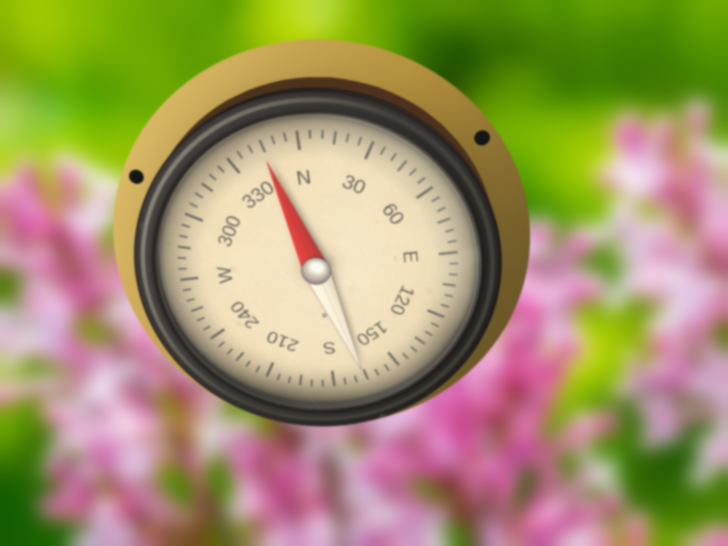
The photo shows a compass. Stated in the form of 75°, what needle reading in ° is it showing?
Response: 345°
